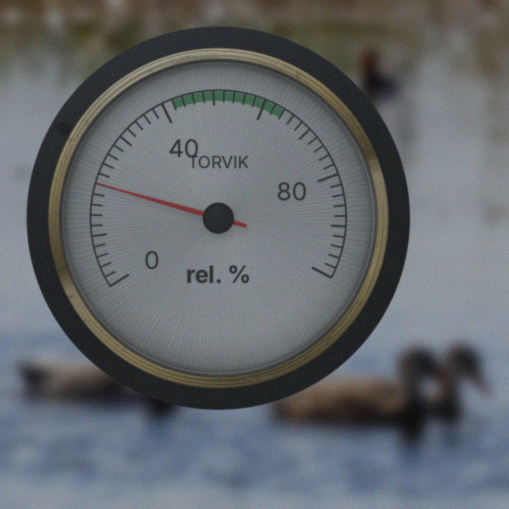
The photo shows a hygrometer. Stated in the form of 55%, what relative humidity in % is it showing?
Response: 20%
